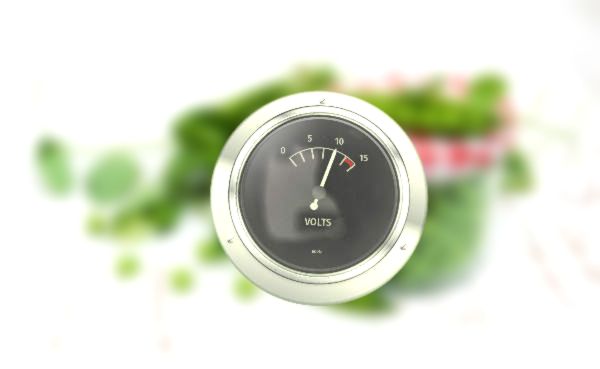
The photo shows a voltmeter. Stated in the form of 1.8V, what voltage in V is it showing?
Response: 10V
